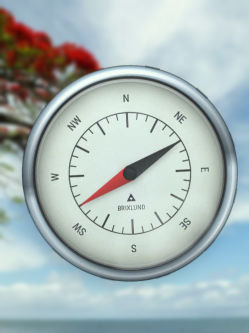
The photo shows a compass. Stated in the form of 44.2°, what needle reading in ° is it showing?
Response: 240°
